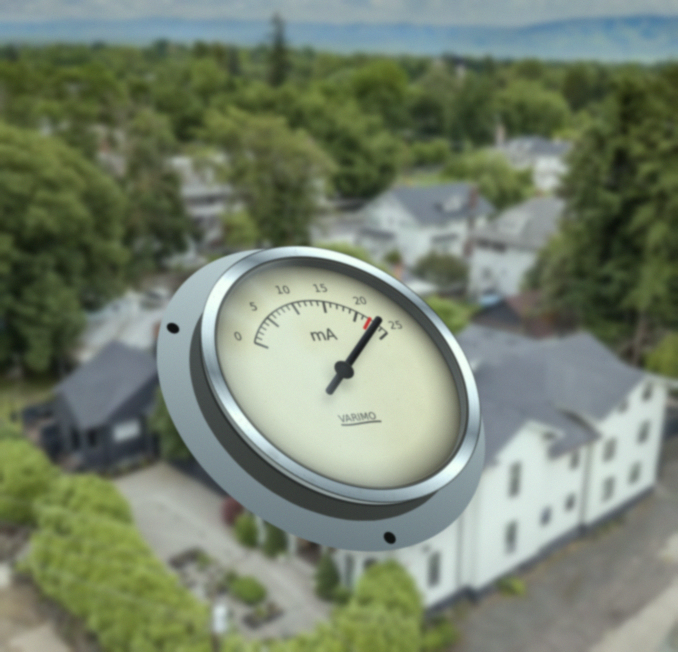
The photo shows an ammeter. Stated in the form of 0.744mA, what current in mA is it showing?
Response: 23mA
